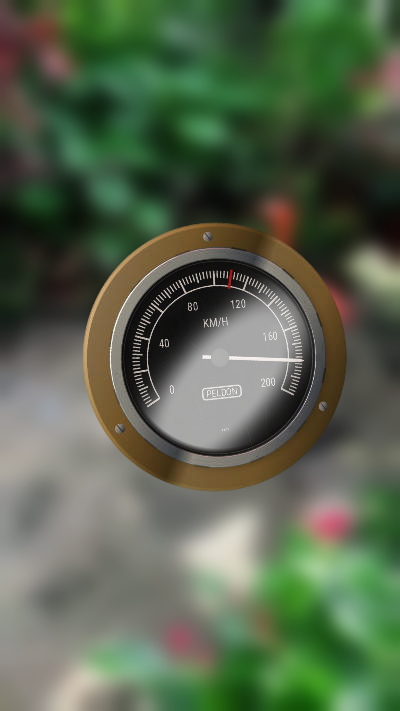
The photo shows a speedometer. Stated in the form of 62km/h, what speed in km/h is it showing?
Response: 180km/h
